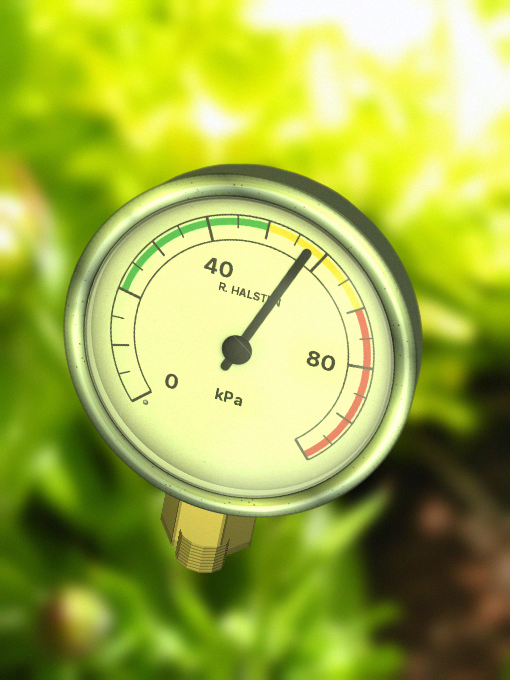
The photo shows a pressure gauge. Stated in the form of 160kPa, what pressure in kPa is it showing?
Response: 57.5kPa
